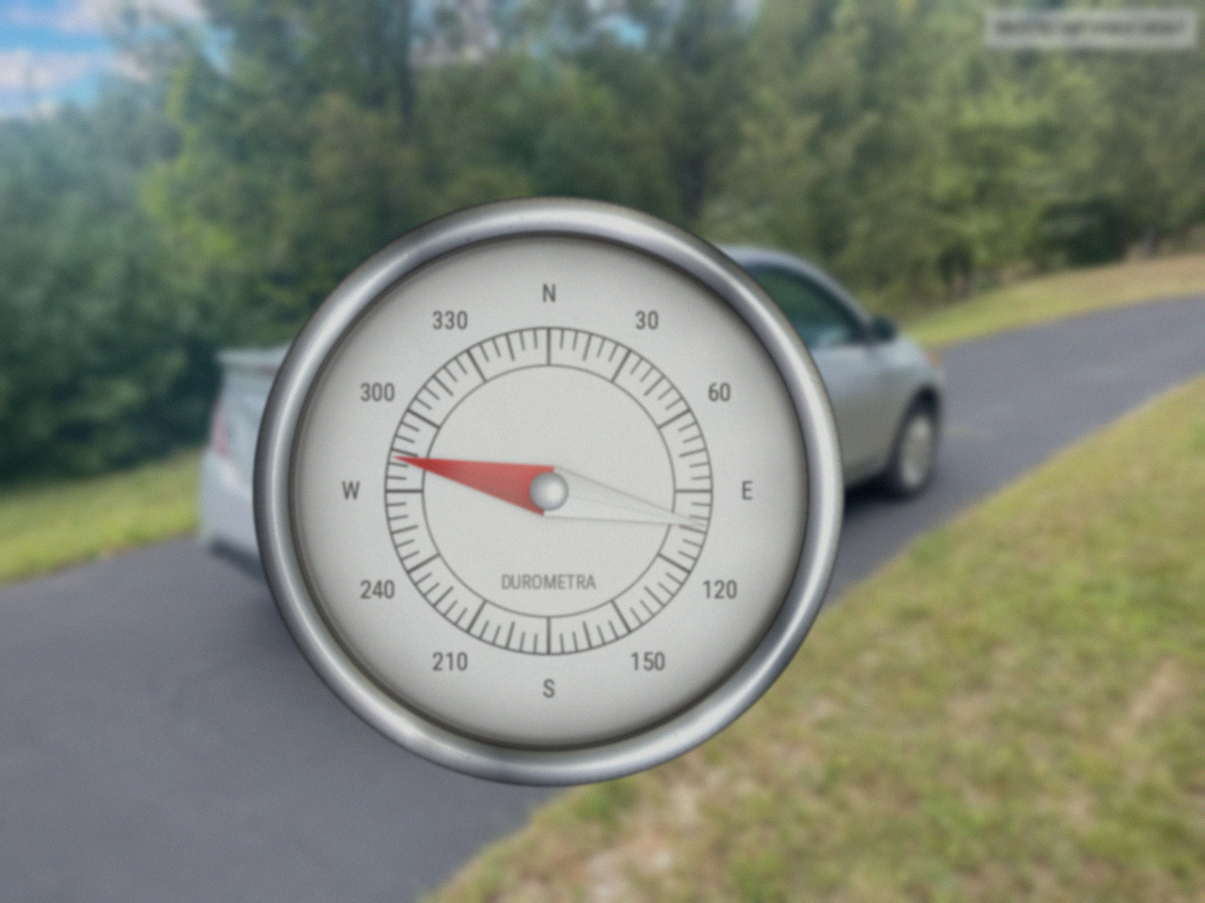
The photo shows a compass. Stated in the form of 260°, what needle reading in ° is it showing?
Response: 282.5°
